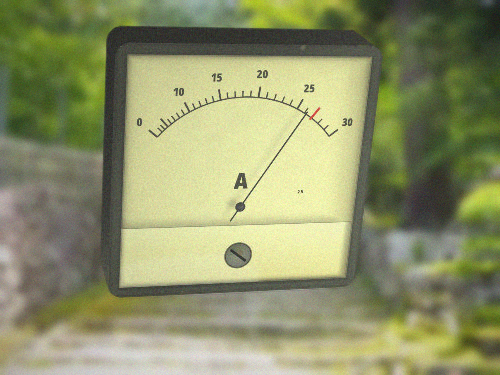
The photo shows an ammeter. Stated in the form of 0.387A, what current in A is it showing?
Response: 26A
